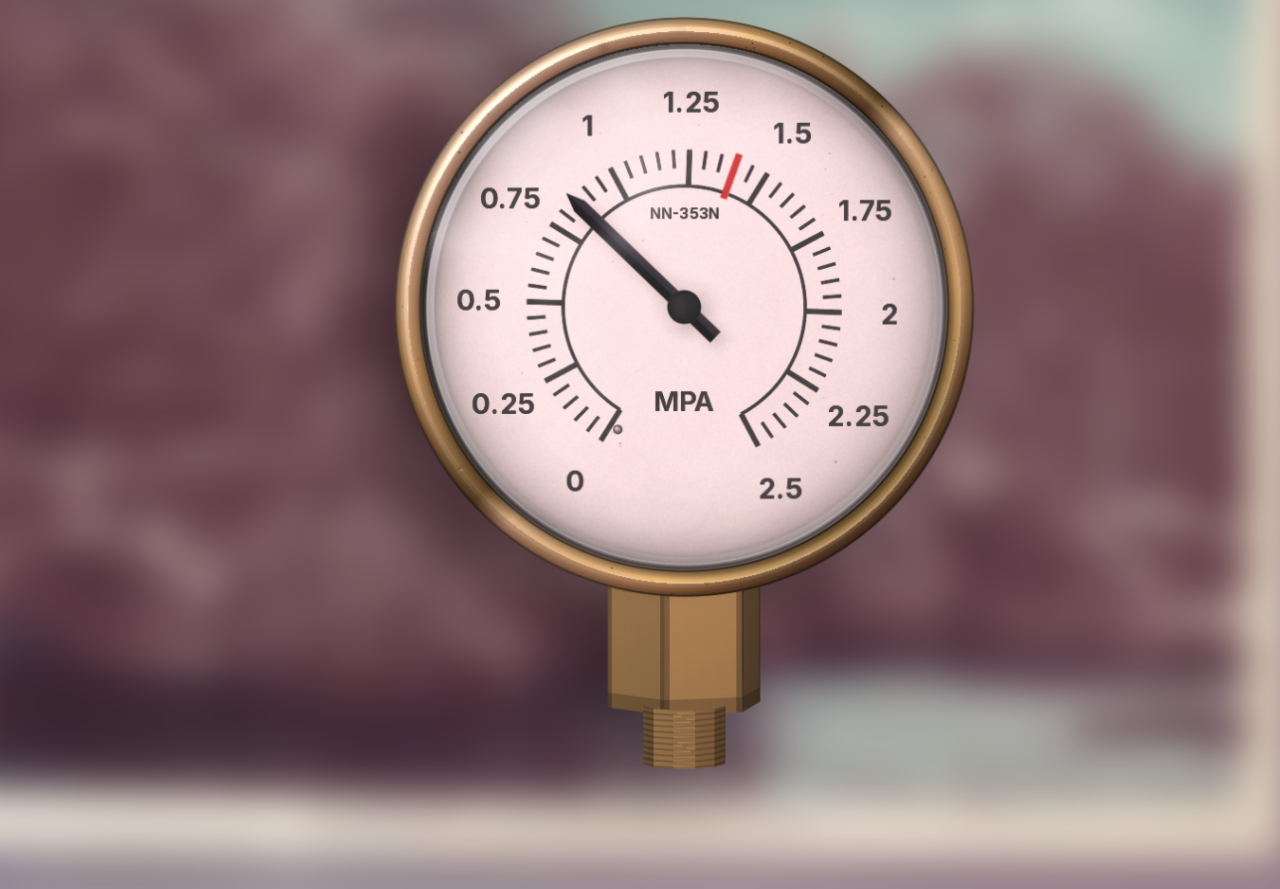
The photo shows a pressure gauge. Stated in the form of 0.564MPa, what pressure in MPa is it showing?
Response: 0.85MPa
